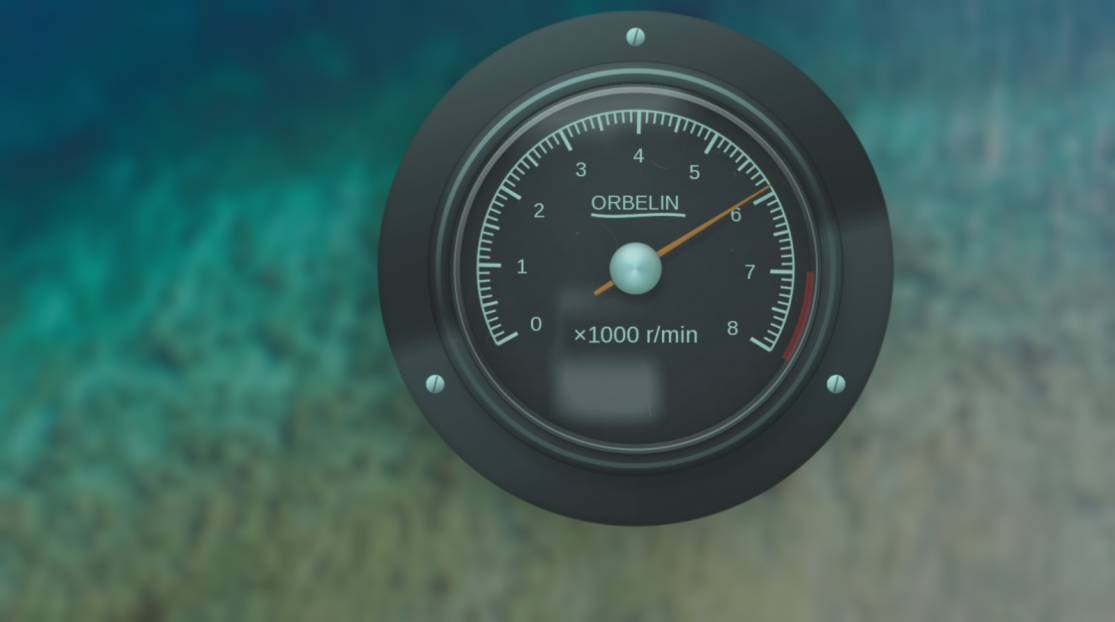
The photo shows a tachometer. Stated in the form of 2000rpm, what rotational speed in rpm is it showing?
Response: 5900rpm
